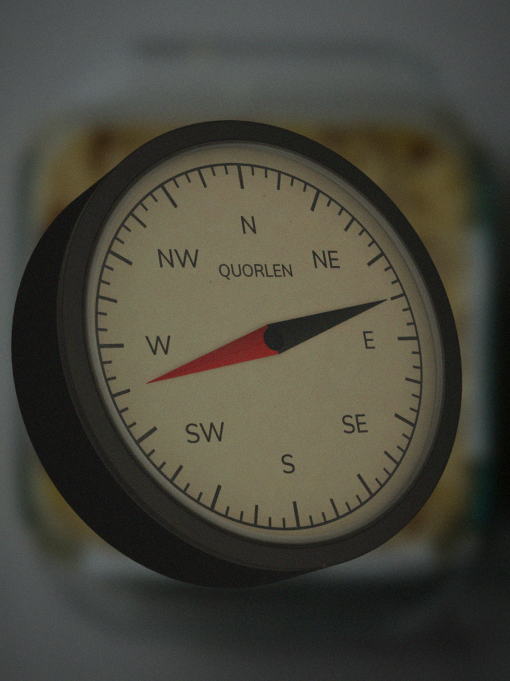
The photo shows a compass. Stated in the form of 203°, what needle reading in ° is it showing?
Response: 255°
